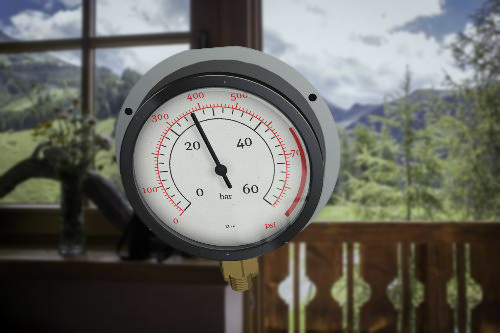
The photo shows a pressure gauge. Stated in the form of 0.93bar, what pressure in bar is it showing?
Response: 26bar
